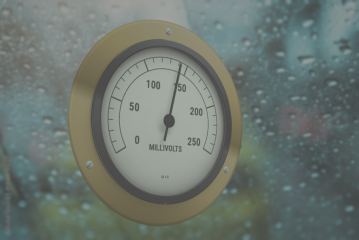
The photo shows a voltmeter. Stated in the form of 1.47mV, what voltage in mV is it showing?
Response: 140mV
